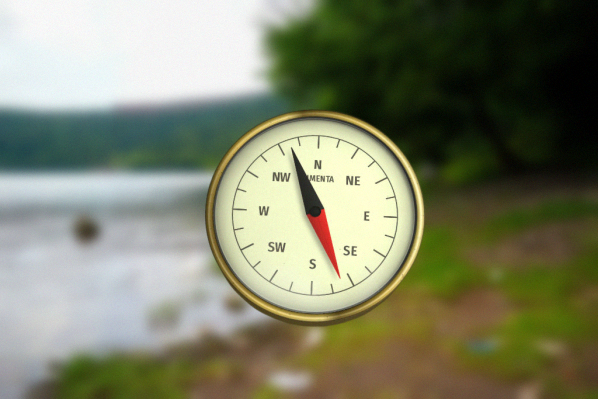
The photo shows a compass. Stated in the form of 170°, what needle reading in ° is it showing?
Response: 157.5°
